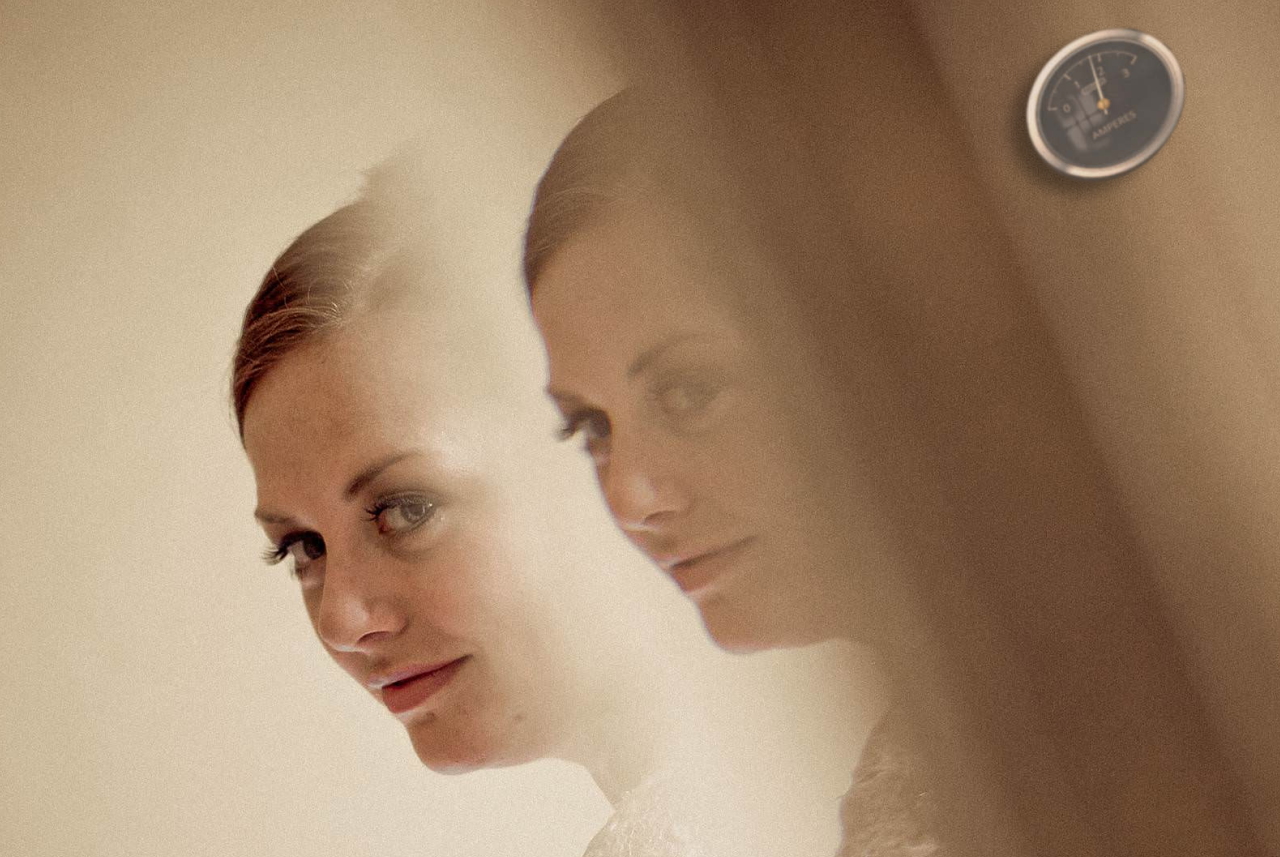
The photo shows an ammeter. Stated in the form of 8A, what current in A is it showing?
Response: 1.75A
